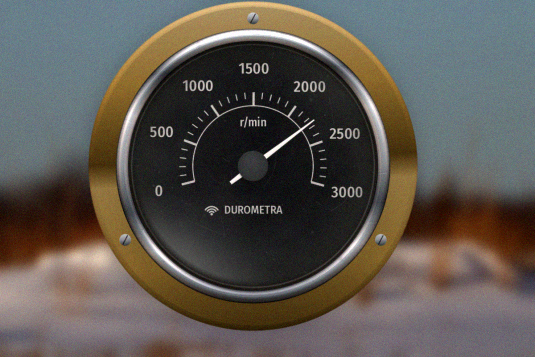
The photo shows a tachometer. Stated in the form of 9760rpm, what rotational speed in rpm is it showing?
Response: 2250rpm
